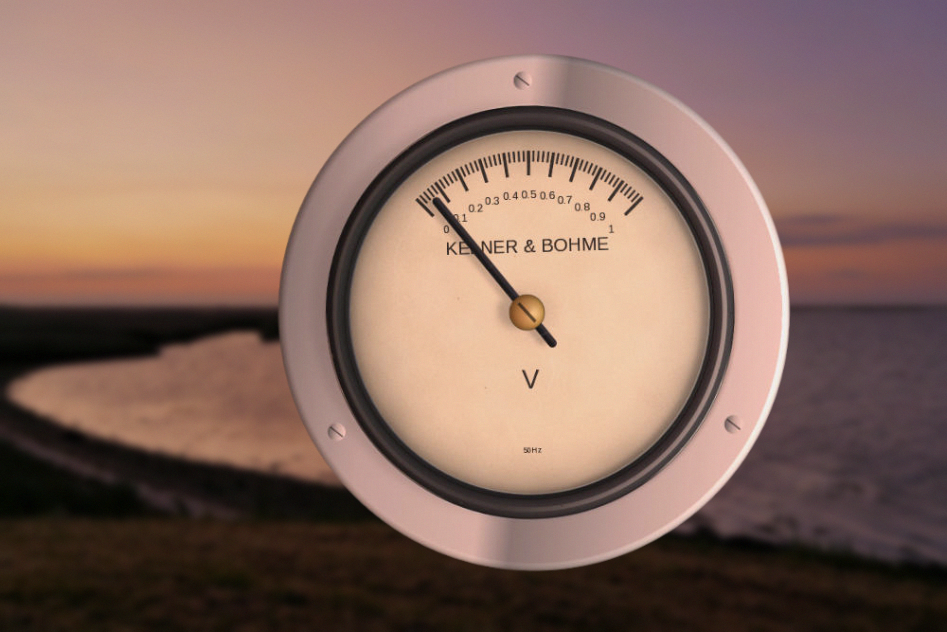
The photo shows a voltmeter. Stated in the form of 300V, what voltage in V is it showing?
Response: 0.06V
